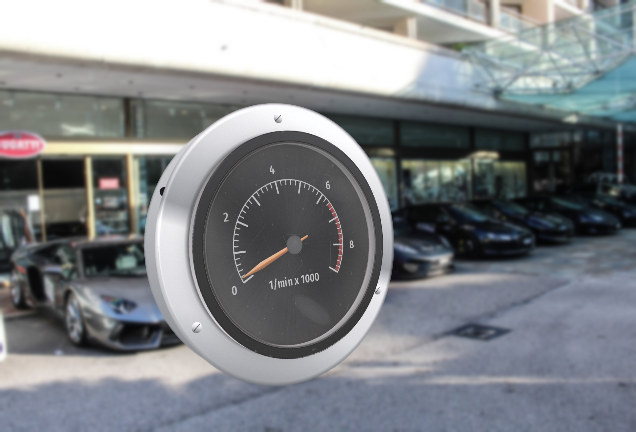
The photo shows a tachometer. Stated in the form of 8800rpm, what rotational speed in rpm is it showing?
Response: 200rpm
